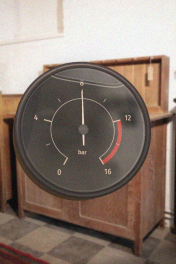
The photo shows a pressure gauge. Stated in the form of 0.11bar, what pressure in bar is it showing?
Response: 8bar
